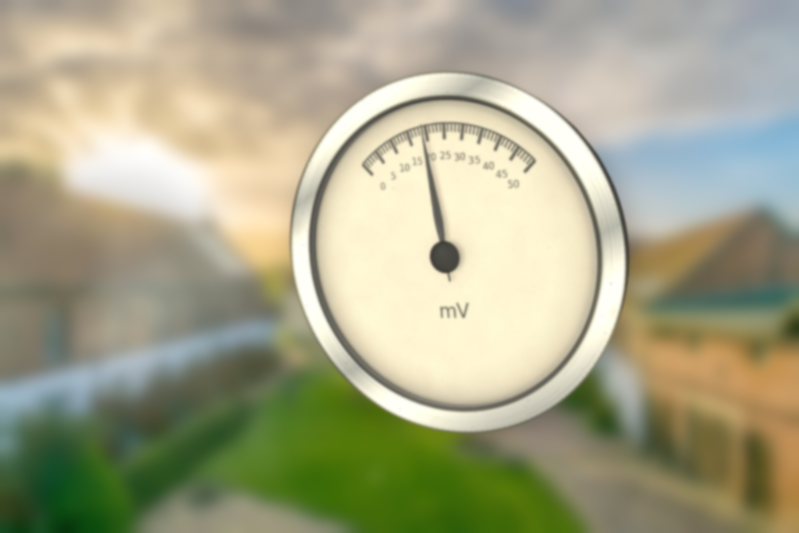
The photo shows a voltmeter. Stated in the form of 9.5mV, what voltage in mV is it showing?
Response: 20mV
